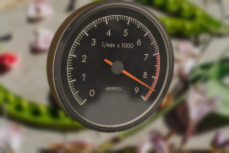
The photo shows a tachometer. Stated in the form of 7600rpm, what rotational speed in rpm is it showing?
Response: 8500rpm
